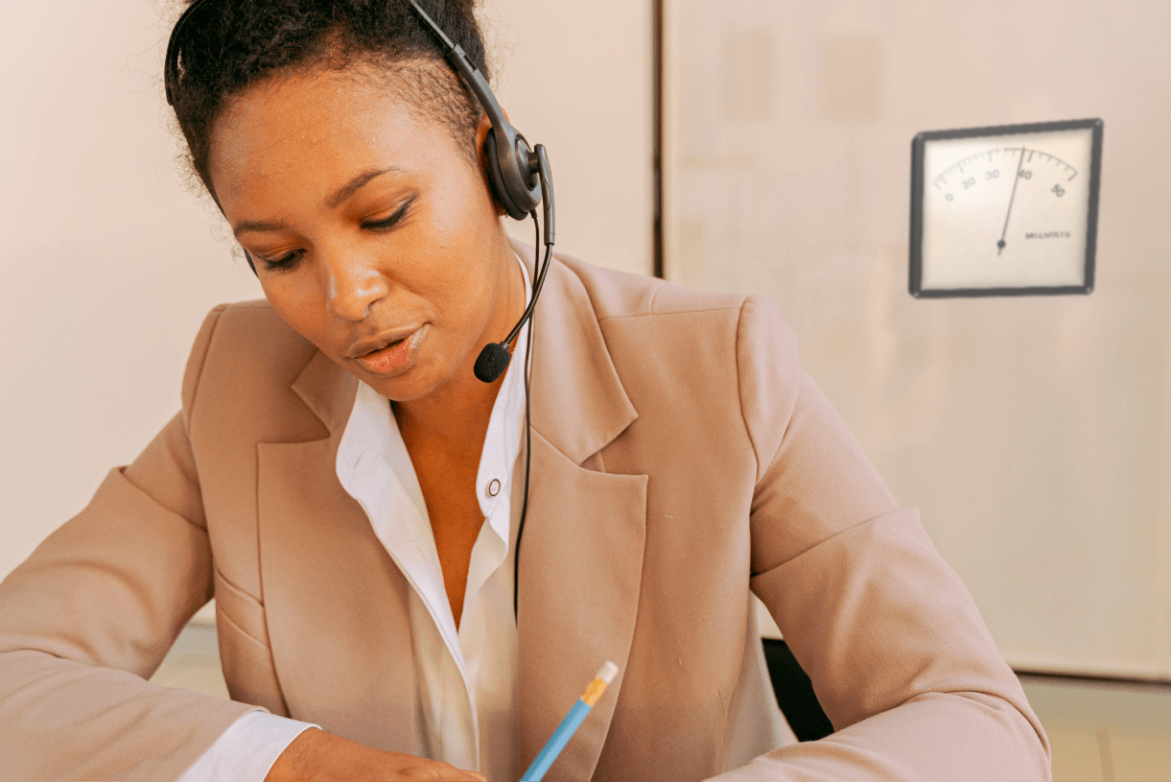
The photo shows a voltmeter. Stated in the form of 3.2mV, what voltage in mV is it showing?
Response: 38mV
